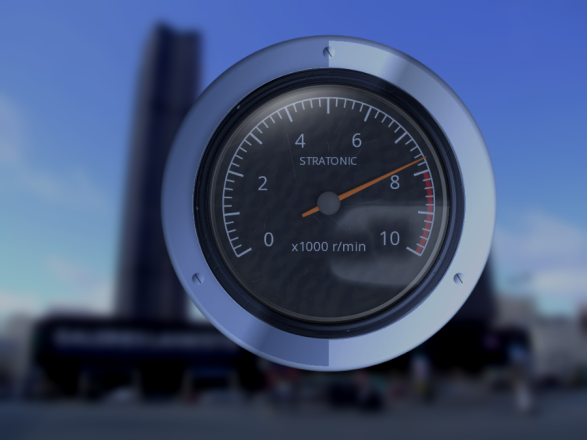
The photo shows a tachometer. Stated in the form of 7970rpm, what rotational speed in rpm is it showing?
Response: 7700rpm
